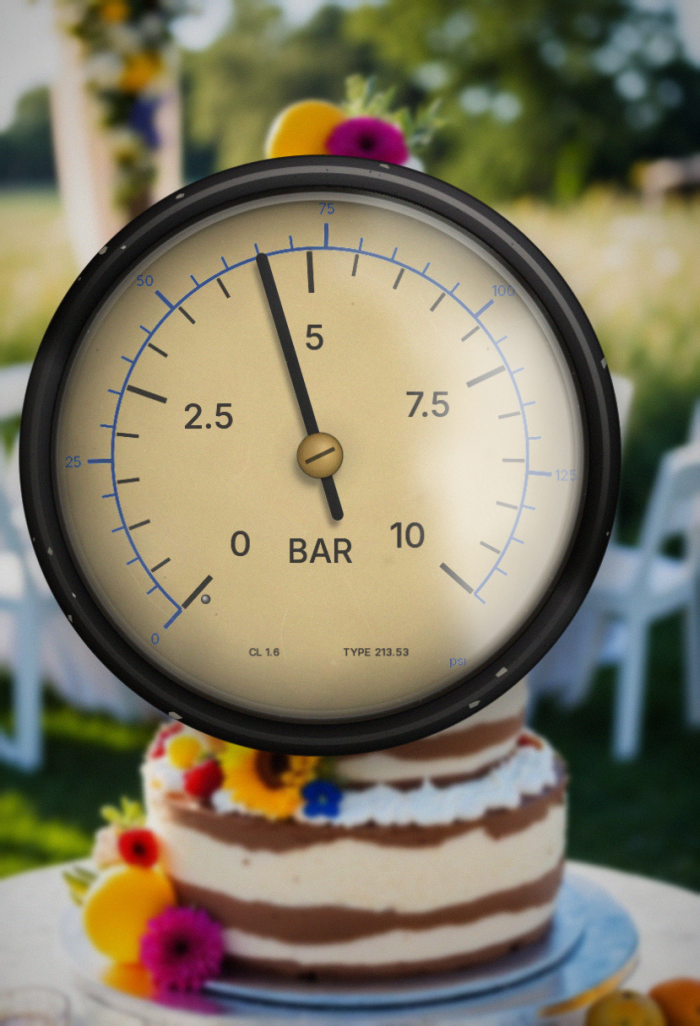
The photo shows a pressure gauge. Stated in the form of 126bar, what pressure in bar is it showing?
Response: 4.5bar
